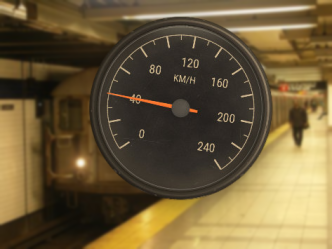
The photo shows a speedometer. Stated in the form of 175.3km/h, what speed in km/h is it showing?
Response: 40km/h
